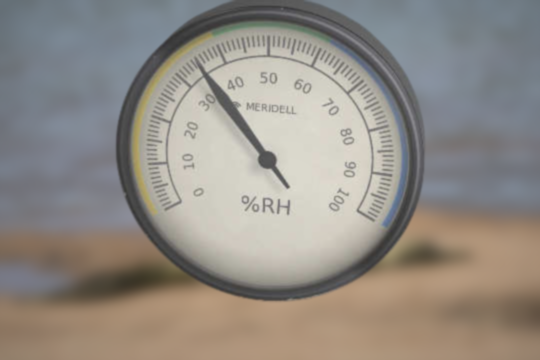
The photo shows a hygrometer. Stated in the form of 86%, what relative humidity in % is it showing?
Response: 35%
